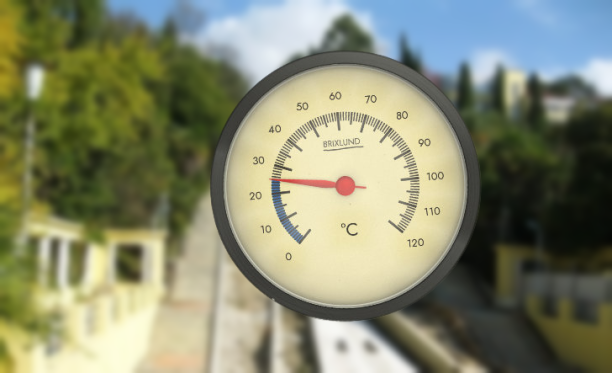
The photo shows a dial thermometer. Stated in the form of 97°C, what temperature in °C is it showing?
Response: 25°C
